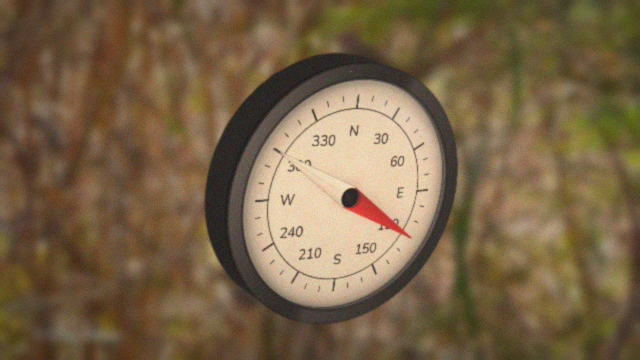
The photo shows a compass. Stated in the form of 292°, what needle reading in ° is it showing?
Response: 120°
